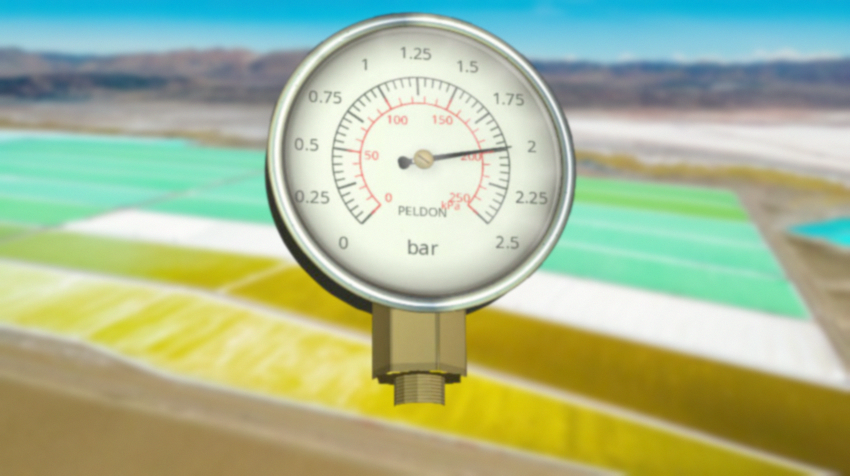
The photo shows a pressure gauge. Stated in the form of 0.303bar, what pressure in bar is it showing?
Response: 2bar
